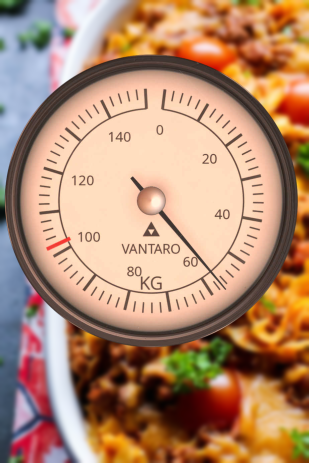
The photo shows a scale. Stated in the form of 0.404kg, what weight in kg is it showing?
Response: 57kg
